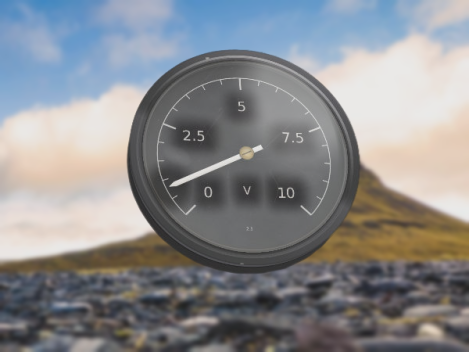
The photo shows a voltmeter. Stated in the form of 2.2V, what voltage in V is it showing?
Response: 0.75V
